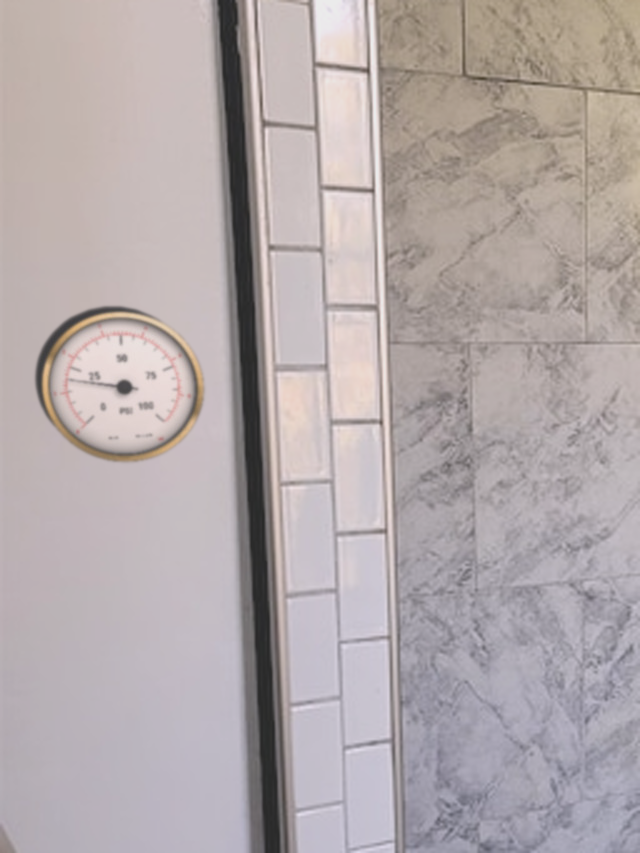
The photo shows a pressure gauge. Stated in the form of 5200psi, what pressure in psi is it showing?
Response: 20psi
